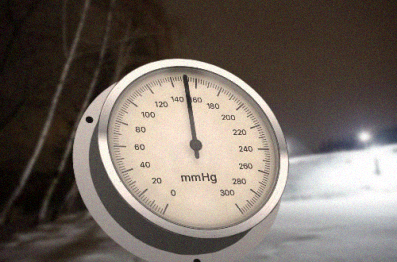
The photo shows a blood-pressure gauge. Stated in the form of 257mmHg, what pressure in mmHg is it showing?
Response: 150mmHg
